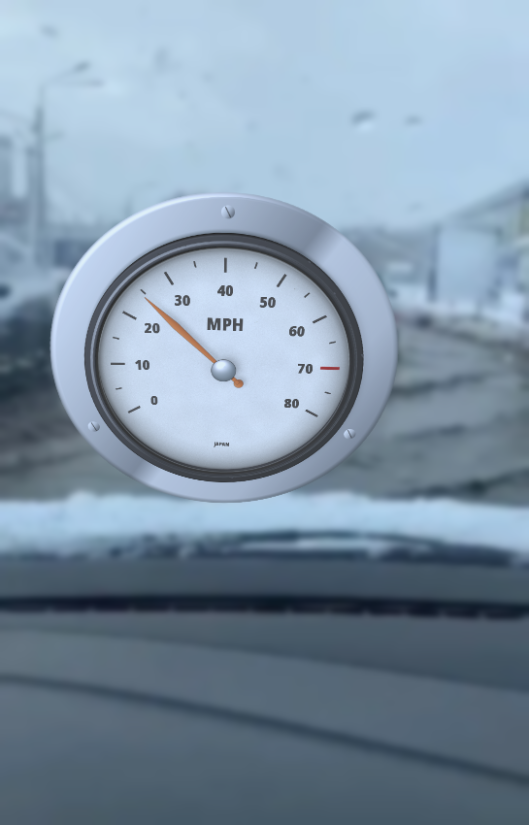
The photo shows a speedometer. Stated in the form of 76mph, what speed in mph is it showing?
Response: 25mph
